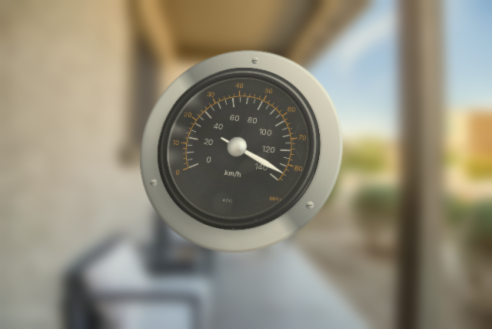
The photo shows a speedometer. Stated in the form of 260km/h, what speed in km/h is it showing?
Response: 135km/h
